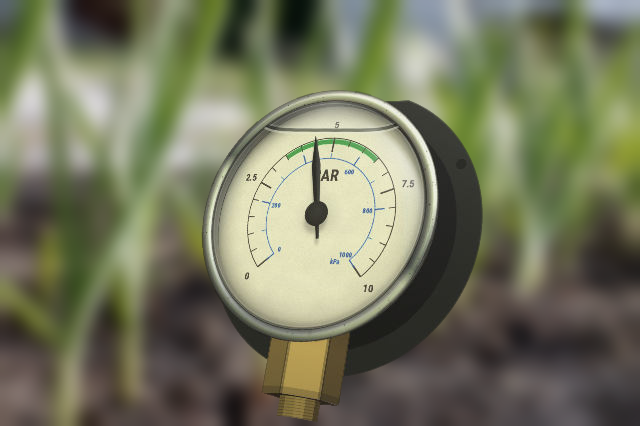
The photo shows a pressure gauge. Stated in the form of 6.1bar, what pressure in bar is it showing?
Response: 4.5bar
